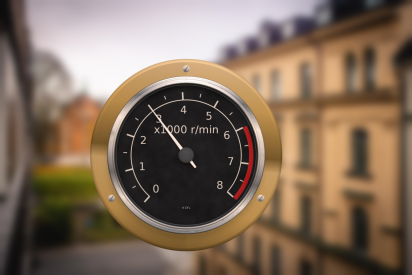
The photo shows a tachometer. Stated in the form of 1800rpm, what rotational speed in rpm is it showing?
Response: 3000rpm
